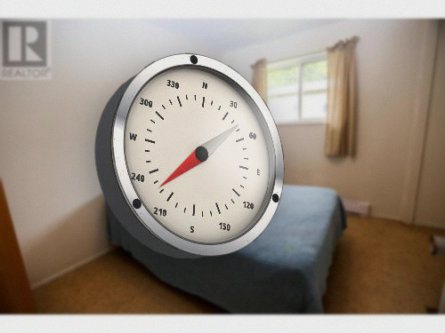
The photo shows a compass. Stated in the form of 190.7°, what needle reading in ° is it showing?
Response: 225°
